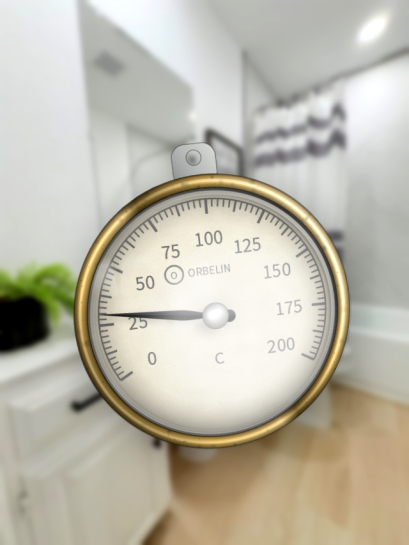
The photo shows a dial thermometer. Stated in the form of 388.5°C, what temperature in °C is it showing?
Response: 30°C
